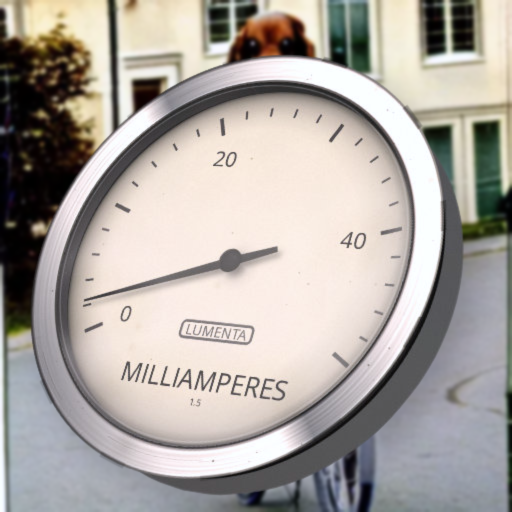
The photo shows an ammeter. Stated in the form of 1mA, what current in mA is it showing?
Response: 2mA
